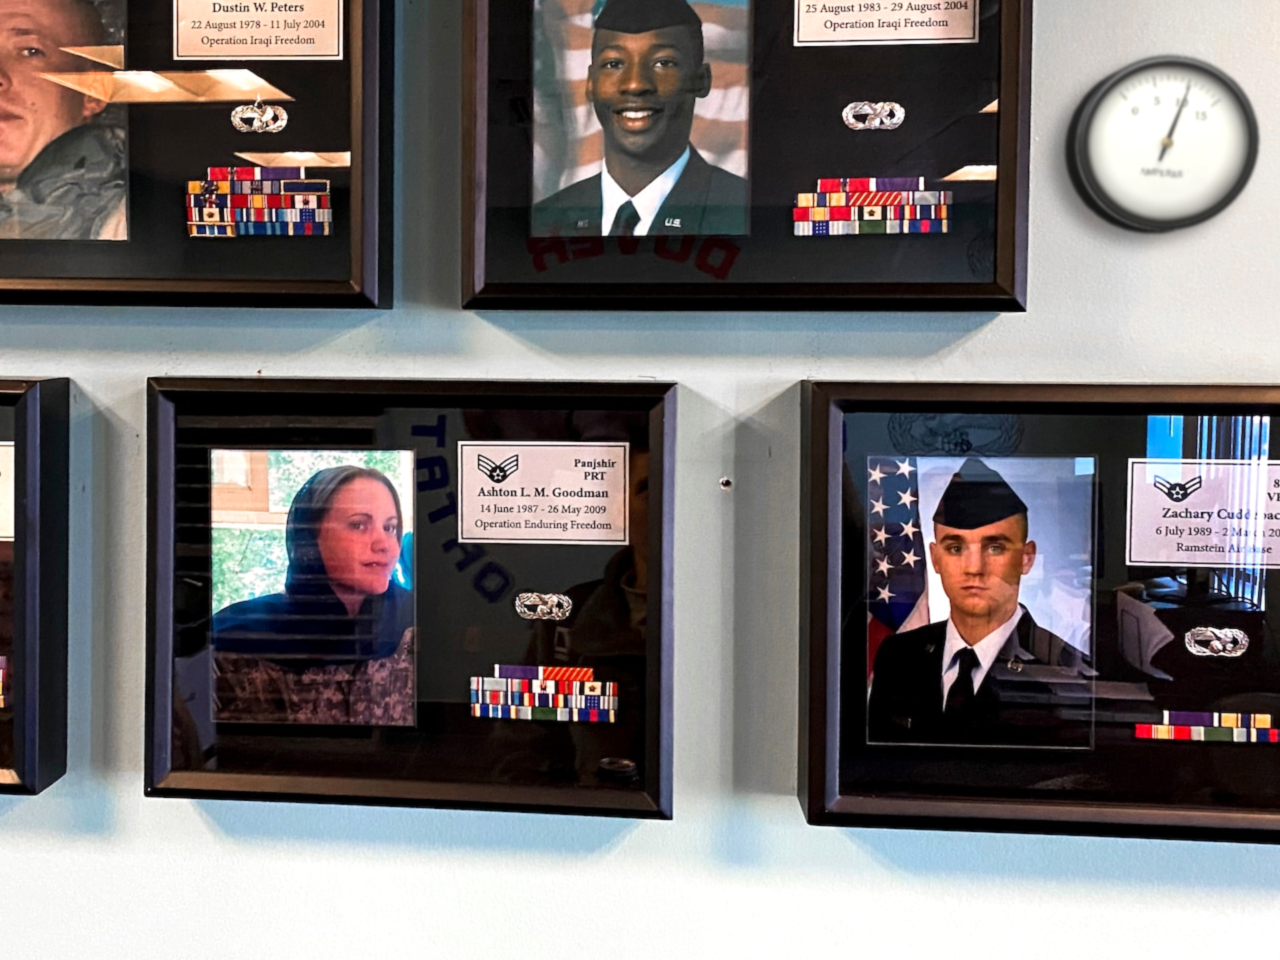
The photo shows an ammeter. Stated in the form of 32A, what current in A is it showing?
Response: 10A
